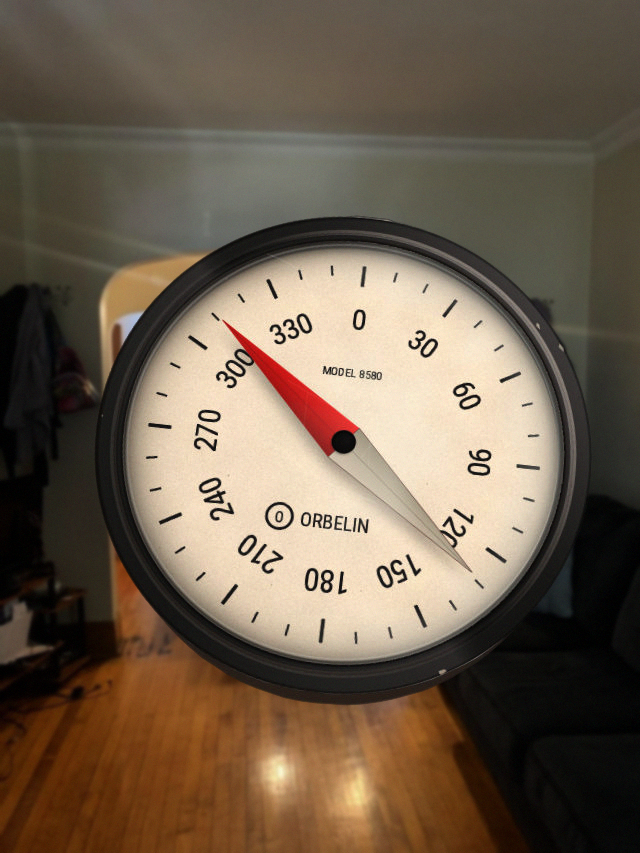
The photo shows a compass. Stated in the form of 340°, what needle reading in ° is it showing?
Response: 310°
